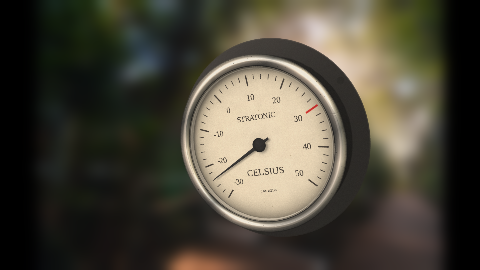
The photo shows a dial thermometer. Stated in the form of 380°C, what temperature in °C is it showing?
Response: -24°C
